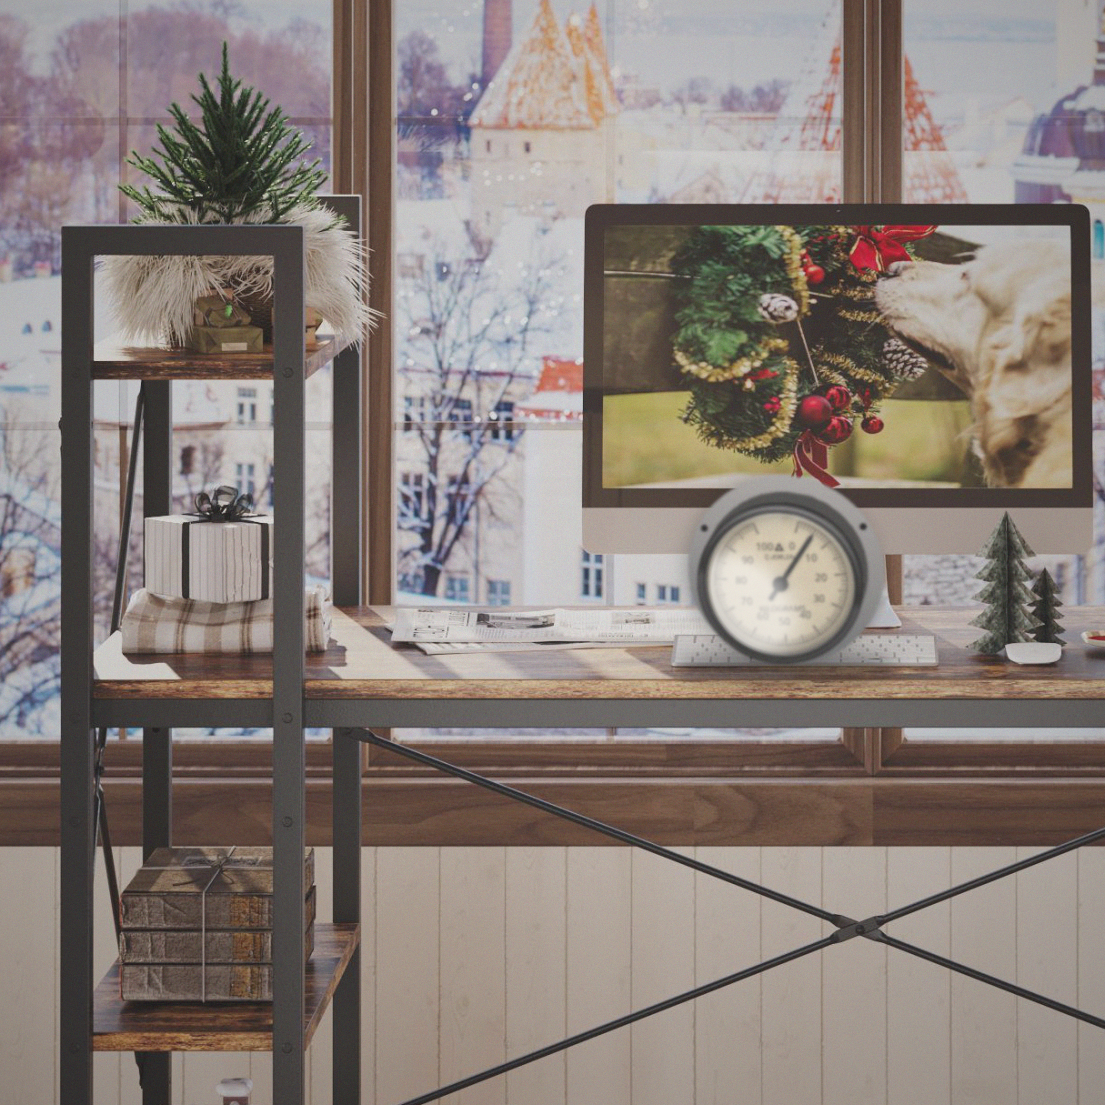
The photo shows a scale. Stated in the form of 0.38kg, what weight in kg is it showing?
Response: 5kg
